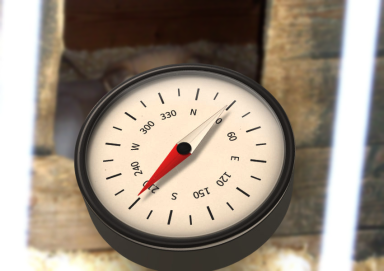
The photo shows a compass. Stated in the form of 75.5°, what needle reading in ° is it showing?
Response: 210°
